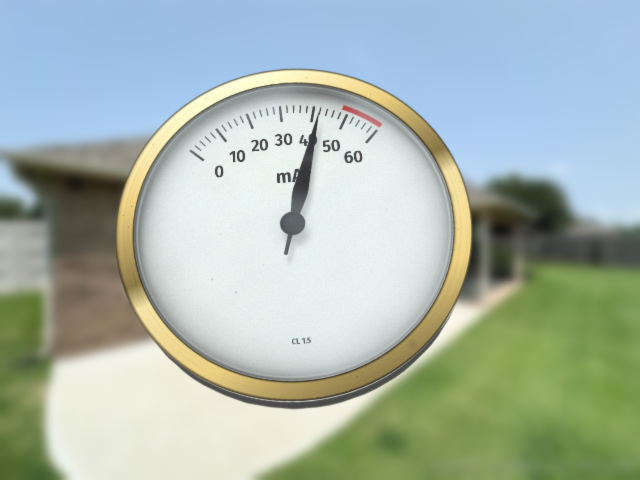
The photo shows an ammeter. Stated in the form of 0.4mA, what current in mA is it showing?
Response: 42mA
